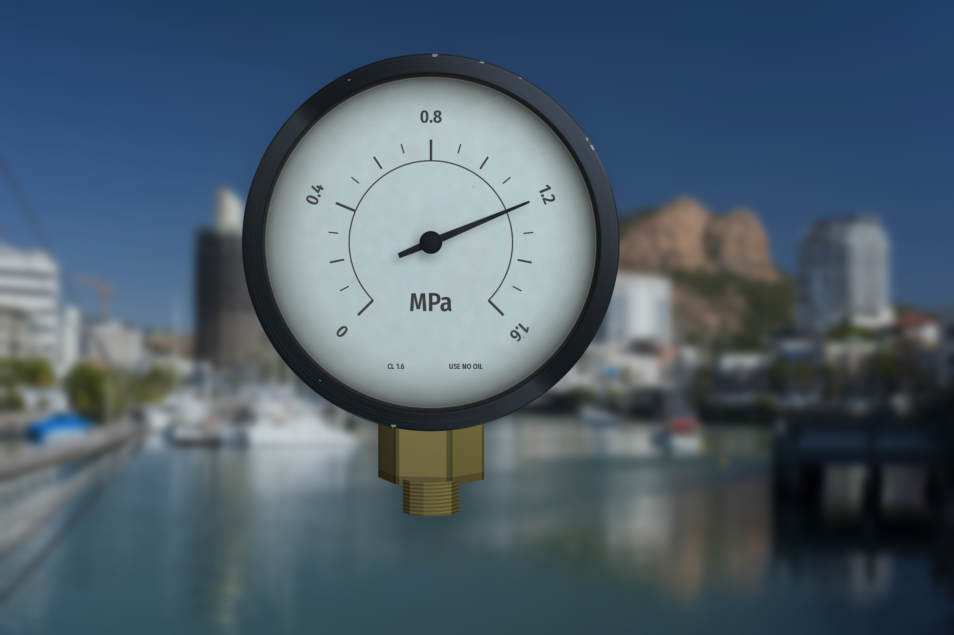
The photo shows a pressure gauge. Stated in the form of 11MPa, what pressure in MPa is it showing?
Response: 1.2MPa
